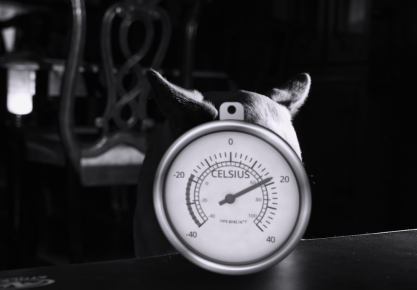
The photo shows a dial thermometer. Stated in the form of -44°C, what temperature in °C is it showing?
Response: 18°C
